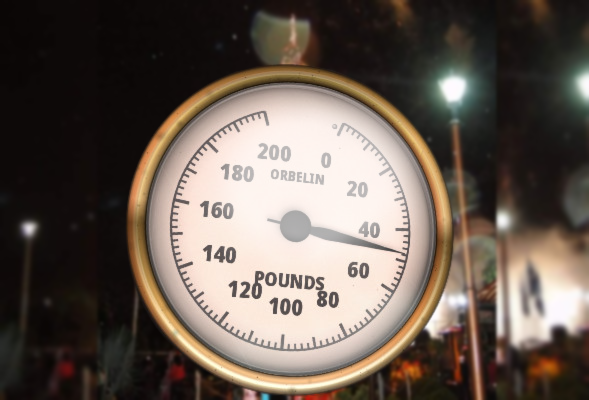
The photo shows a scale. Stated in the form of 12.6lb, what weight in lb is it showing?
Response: 48lb
